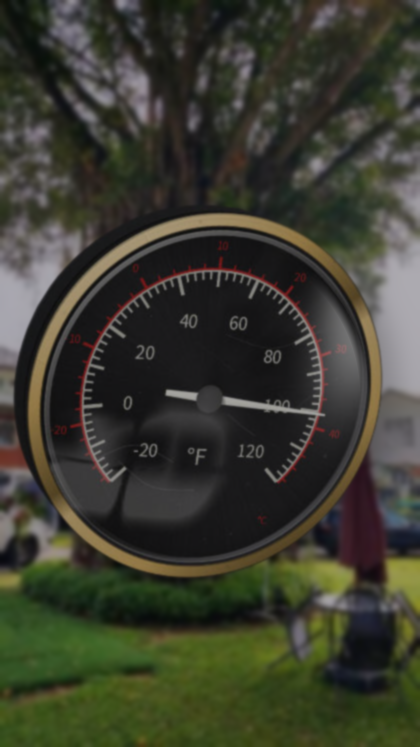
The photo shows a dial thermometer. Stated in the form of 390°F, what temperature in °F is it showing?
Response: 100°F
